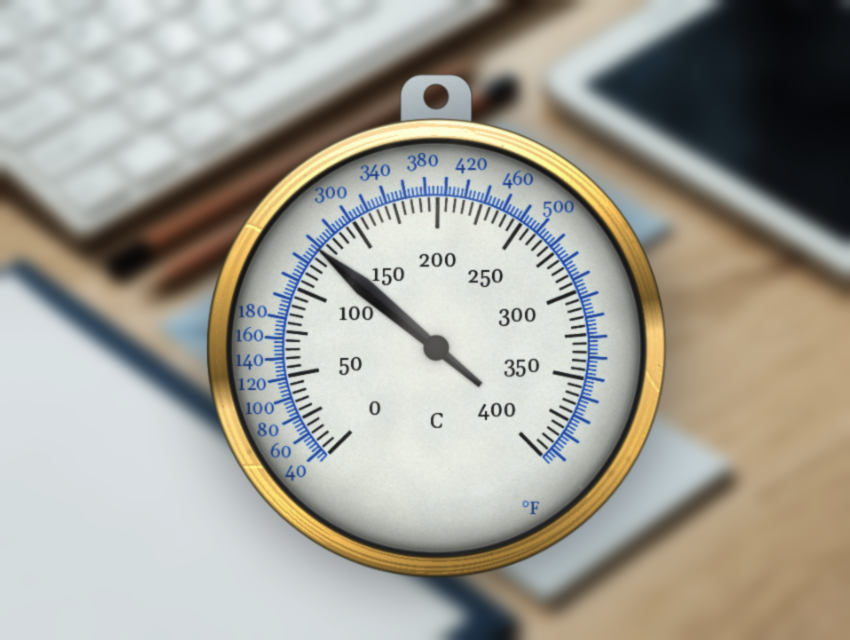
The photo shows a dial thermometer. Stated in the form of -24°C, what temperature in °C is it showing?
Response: 125°C
